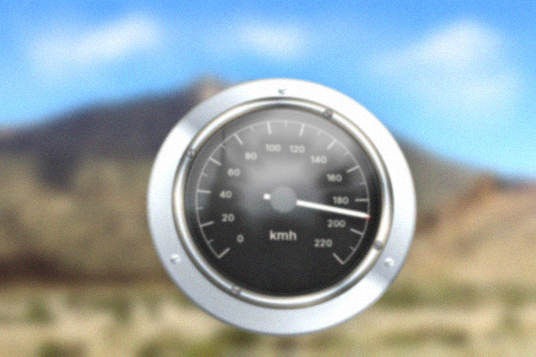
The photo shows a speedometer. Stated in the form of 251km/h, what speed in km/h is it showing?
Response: 190km/h
